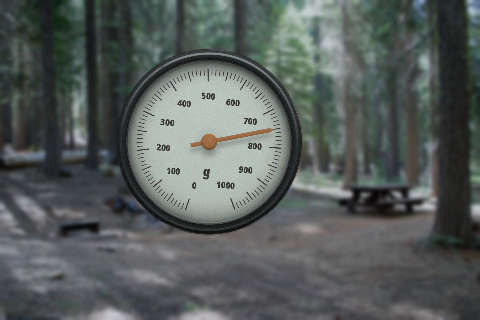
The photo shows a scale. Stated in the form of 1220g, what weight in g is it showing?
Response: 750g
